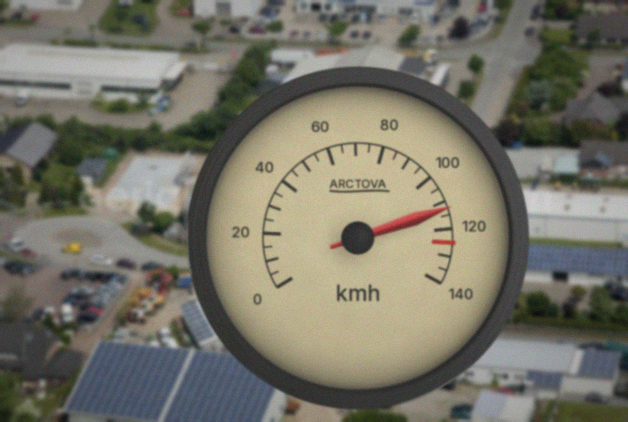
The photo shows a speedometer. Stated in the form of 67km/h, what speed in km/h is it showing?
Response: 112.5km/h
